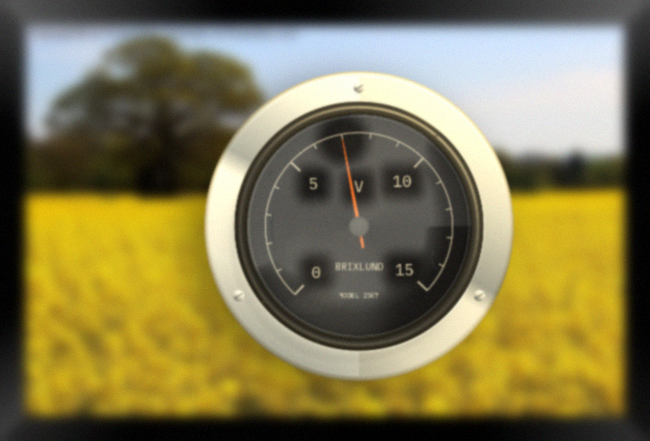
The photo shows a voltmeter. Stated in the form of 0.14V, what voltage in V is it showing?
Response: 7V
